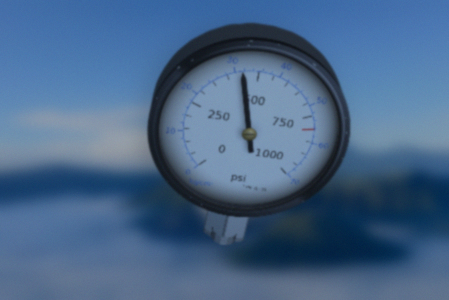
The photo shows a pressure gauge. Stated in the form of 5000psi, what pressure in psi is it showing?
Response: 450psi
